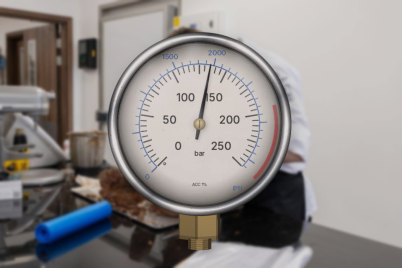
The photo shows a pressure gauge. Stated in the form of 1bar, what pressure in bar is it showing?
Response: 135bar
